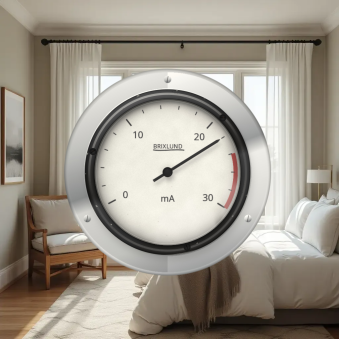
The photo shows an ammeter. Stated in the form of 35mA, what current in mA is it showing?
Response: 22mA
